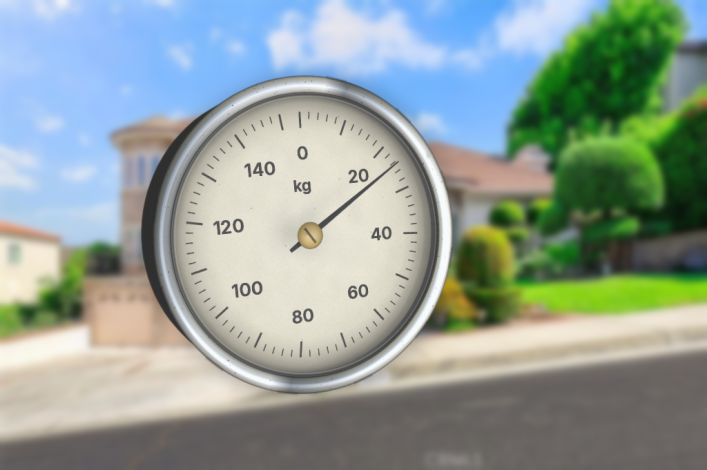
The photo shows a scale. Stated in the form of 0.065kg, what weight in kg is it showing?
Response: 24kg
